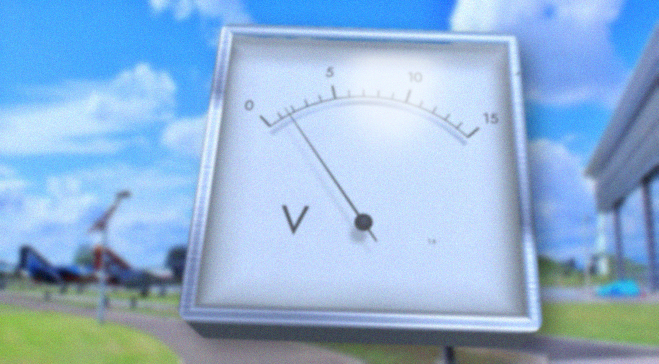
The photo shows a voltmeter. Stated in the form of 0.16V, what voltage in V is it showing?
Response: 1.5V
